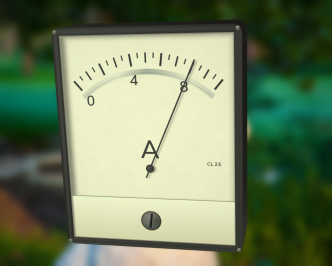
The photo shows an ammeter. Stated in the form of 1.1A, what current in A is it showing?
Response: 8A
